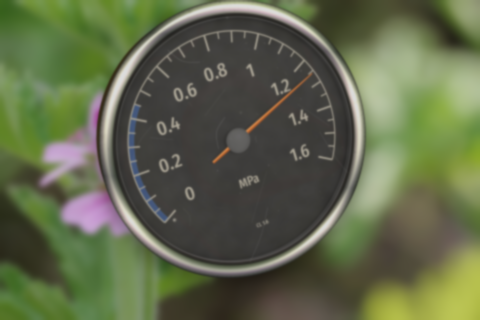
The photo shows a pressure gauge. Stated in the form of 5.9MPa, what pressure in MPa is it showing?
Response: 1.25MPa
